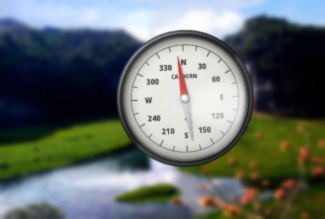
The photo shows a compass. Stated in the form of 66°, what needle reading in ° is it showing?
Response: 352.5°
